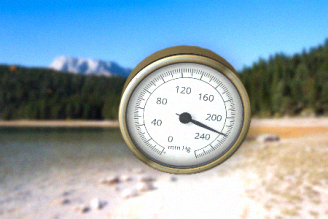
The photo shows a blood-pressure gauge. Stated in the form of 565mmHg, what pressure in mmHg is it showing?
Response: 220mmHg
